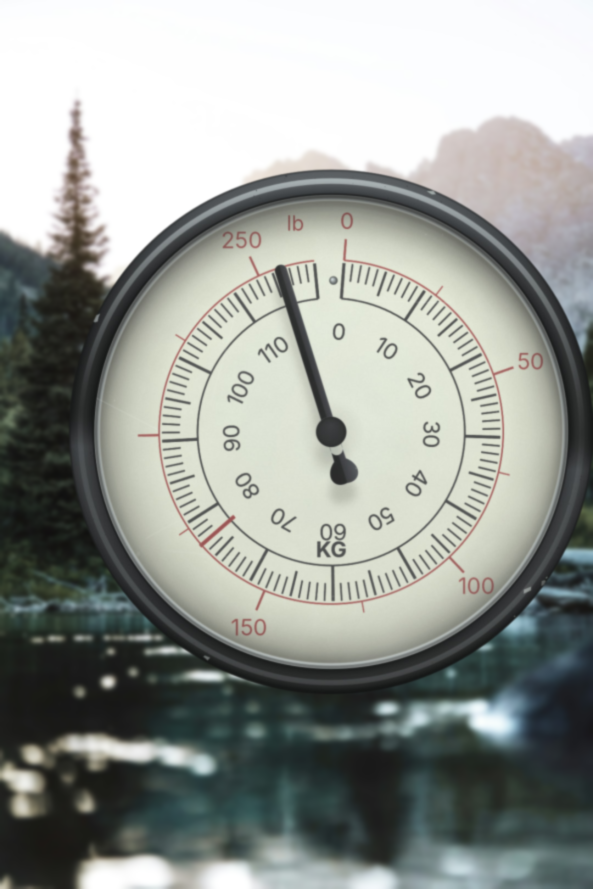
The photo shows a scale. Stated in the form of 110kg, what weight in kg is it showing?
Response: 116kg
